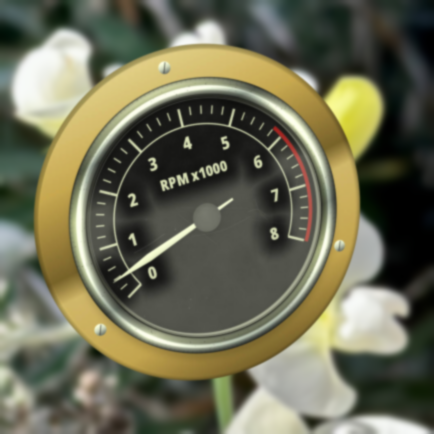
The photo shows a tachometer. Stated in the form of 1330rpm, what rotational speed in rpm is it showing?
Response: 400rpm
